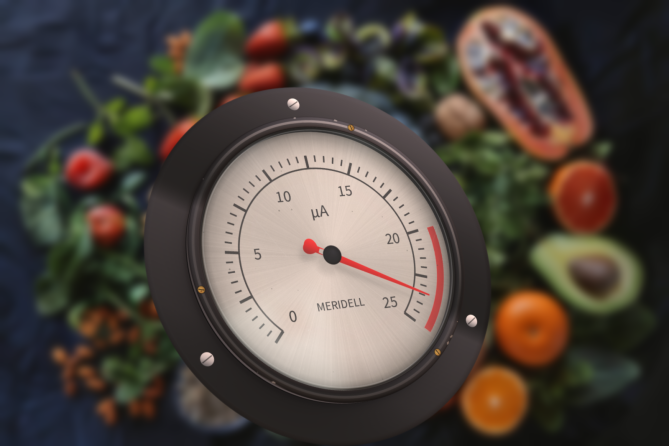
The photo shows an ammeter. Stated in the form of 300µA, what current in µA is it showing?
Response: 23.5µA
